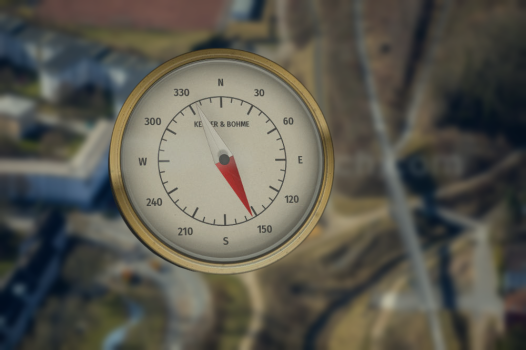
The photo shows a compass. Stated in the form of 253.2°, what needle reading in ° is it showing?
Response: 155°
